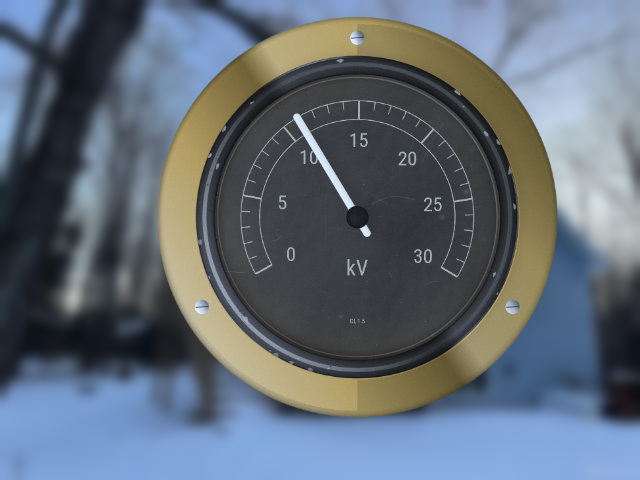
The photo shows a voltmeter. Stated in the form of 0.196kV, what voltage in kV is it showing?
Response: 11kV
